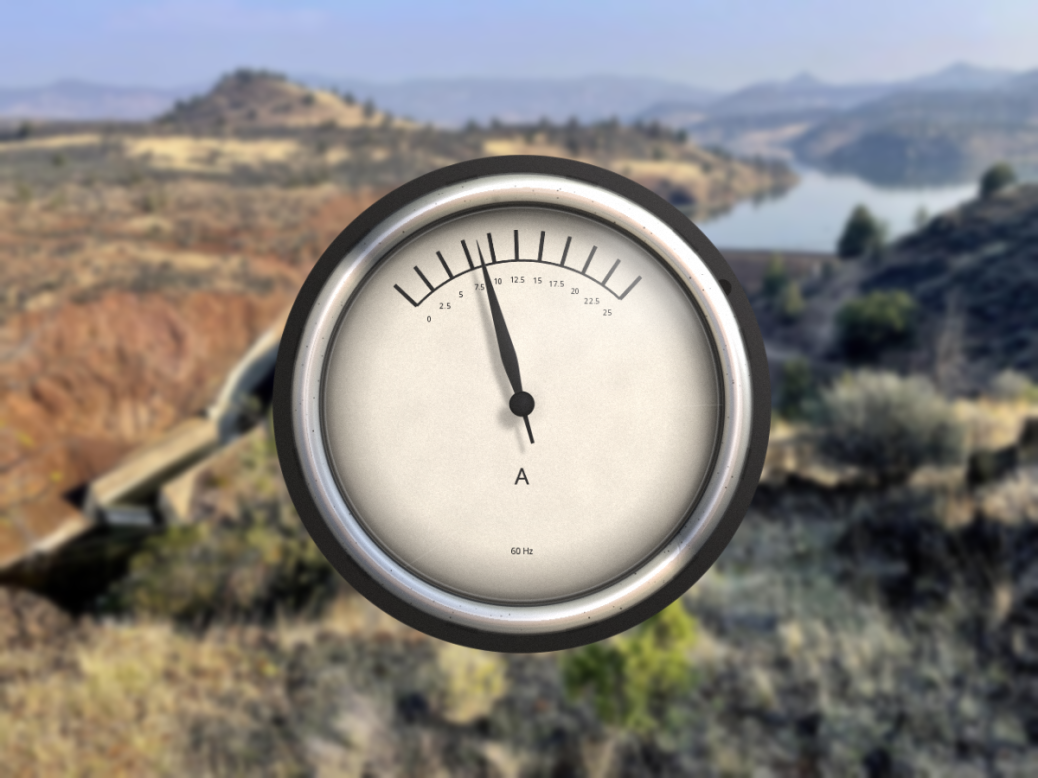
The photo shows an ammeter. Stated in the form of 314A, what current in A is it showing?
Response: 8.75A
